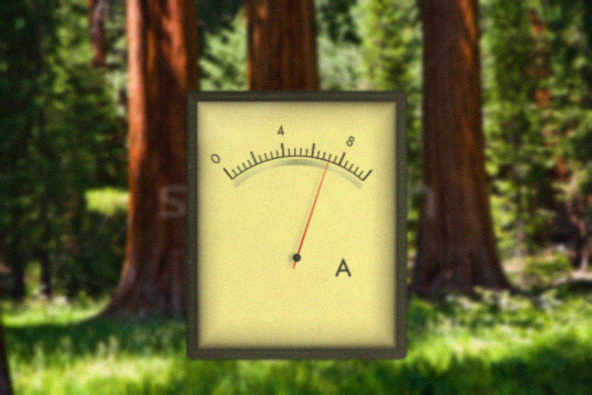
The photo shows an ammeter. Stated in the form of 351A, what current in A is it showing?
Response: 7.2A
